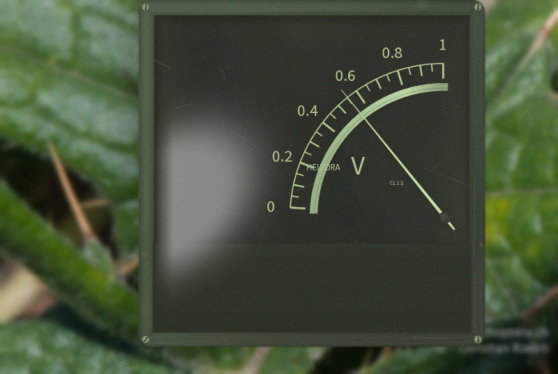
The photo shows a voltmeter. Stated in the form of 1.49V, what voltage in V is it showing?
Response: 0.55V
